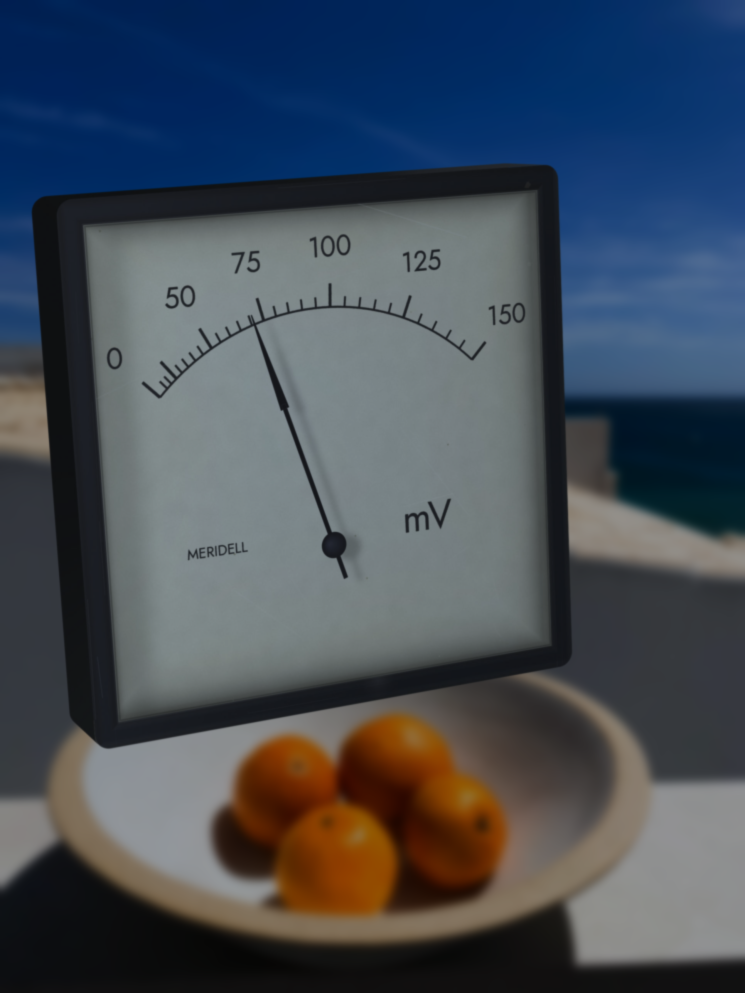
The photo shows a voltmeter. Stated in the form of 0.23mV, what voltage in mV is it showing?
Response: 70mV
